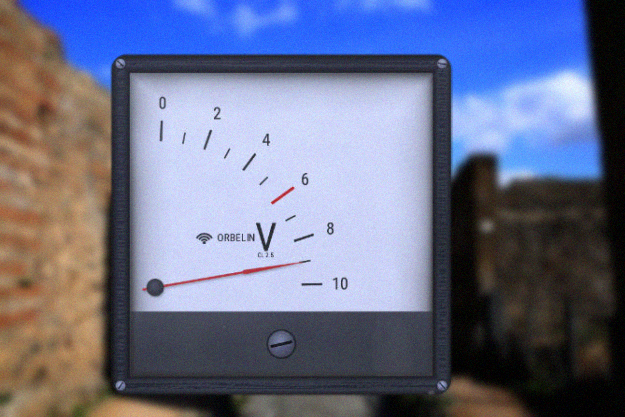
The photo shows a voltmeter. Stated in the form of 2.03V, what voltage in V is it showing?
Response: 9V
